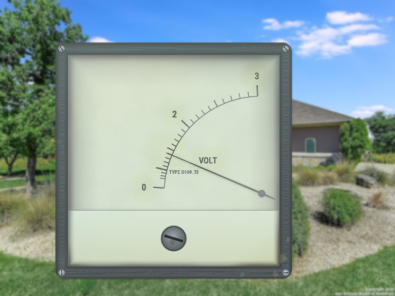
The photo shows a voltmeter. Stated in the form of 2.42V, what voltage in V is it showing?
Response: 1.4V
